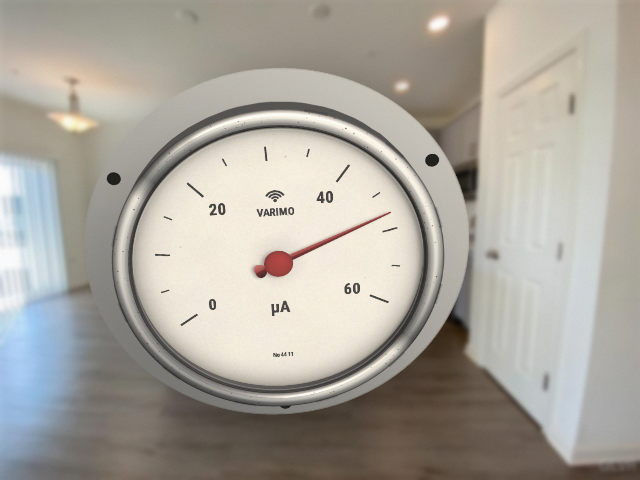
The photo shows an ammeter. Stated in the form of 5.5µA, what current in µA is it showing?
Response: 47.5µA
